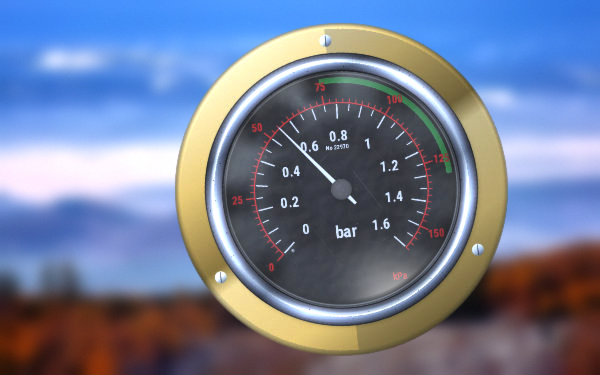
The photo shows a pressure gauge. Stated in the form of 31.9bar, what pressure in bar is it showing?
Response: 0.55bar
